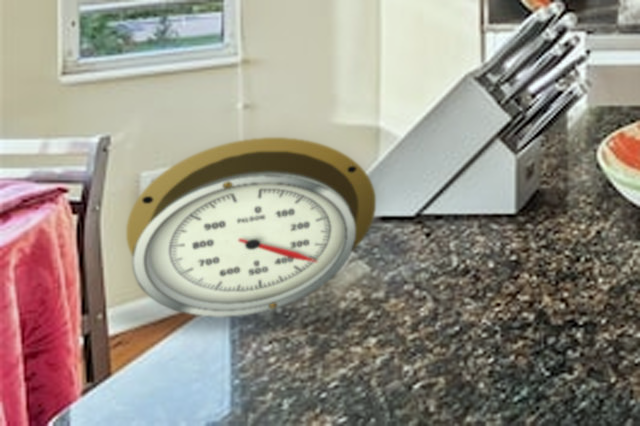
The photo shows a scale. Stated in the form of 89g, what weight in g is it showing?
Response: 350g
